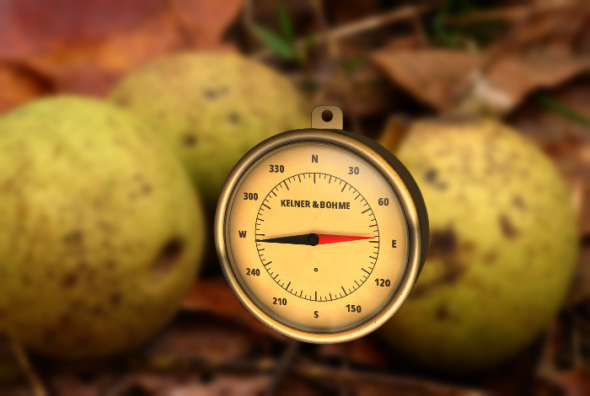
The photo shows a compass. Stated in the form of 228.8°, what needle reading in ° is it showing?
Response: 85°
